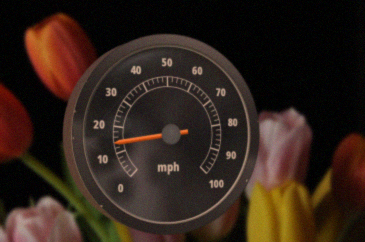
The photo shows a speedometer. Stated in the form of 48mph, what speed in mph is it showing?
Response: 14mph
